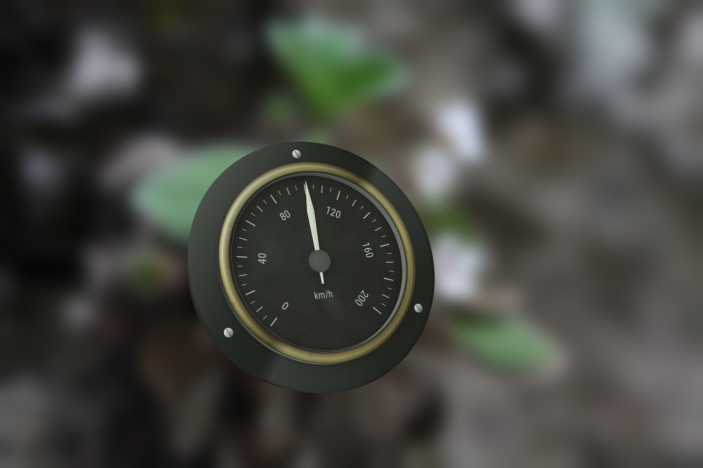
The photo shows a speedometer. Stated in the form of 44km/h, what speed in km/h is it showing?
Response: 100km/h
